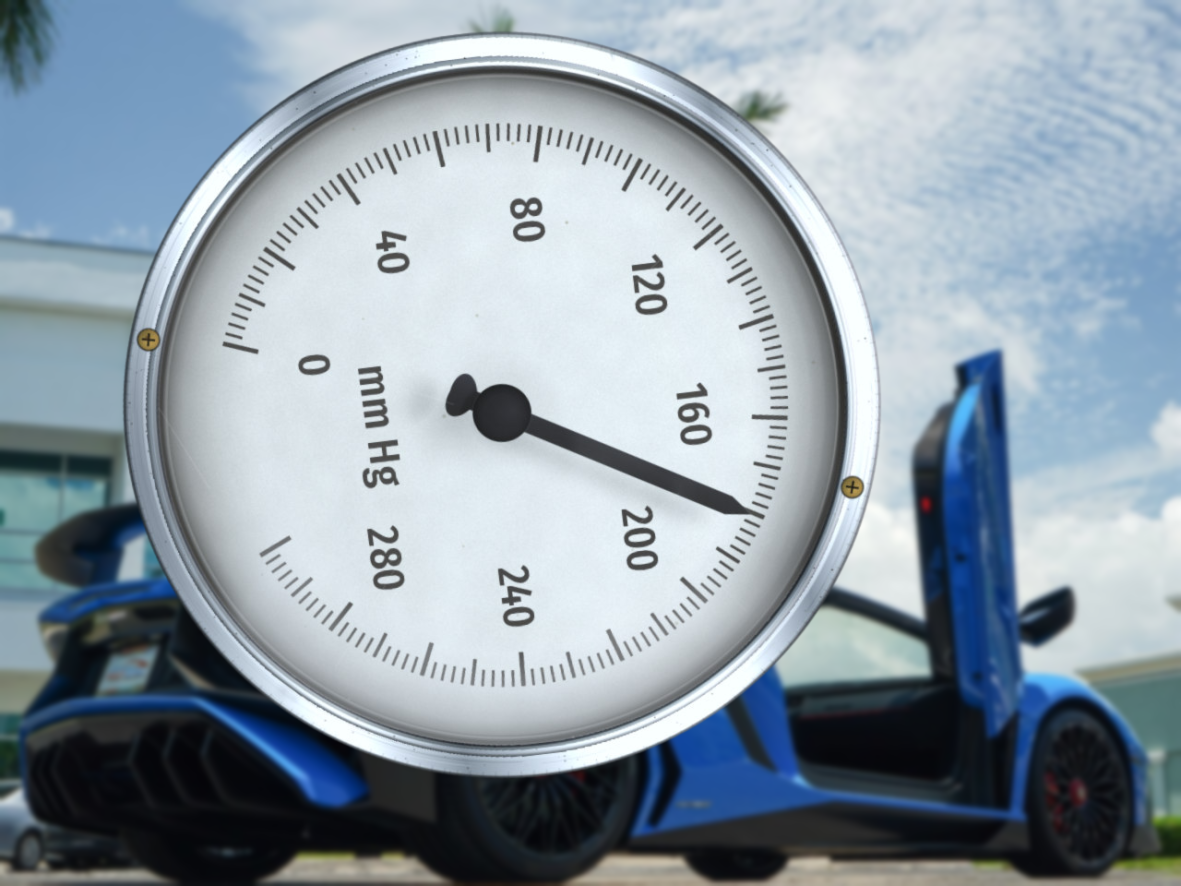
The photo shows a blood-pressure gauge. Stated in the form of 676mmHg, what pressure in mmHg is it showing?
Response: 180mmHg
